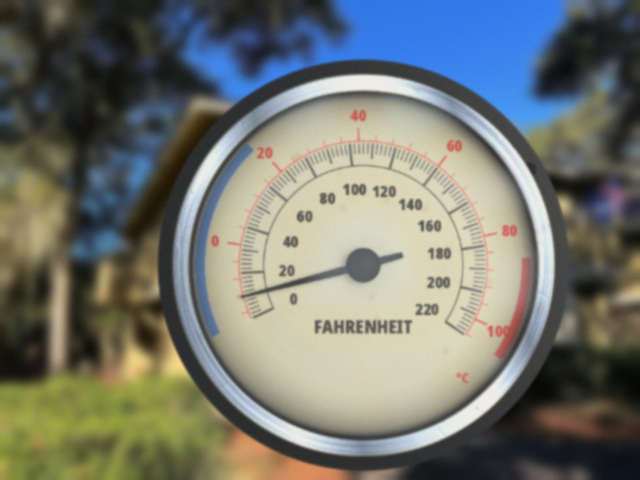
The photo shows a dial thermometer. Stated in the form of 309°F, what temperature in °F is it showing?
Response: 10°F
